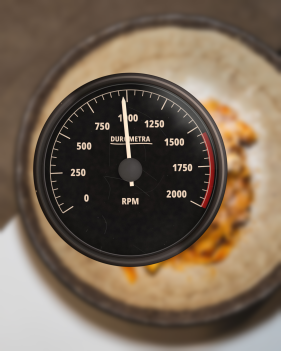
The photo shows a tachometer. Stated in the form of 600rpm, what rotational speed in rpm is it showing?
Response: 975rpm
